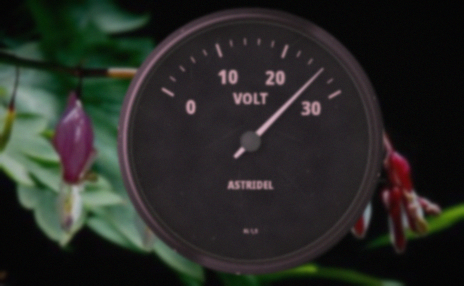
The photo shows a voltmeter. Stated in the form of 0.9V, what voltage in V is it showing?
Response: 26V
